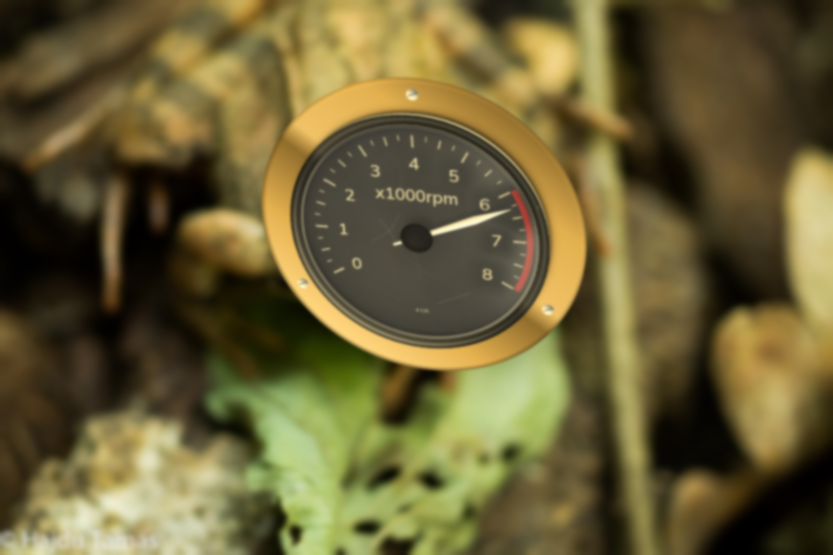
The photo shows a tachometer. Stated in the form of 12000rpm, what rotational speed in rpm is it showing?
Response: 6250rpm
